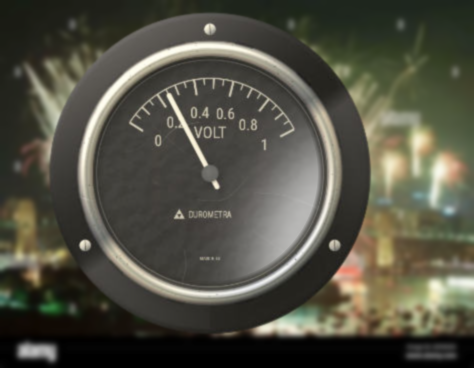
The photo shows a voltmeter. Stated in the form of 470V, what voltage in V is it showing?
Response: 0.25V
